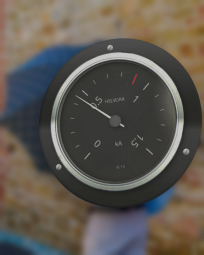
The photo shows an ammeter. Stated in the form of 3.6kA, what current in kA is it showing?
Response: 0.45kA
